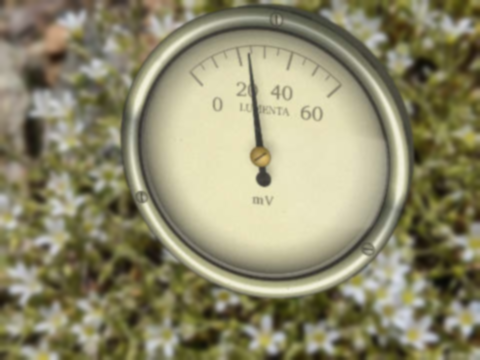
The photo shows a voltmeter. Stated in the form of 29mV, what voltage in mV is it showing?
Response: 25mV
